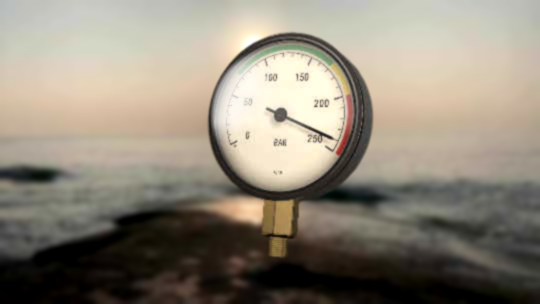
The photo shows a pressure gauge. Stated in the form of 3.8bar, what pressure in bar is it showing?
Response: 240bar
